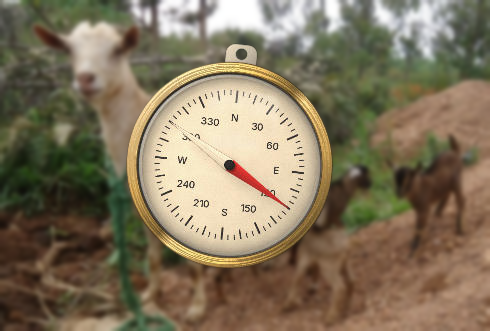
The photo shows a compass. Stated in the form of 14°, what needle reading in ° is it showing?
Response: 120°
